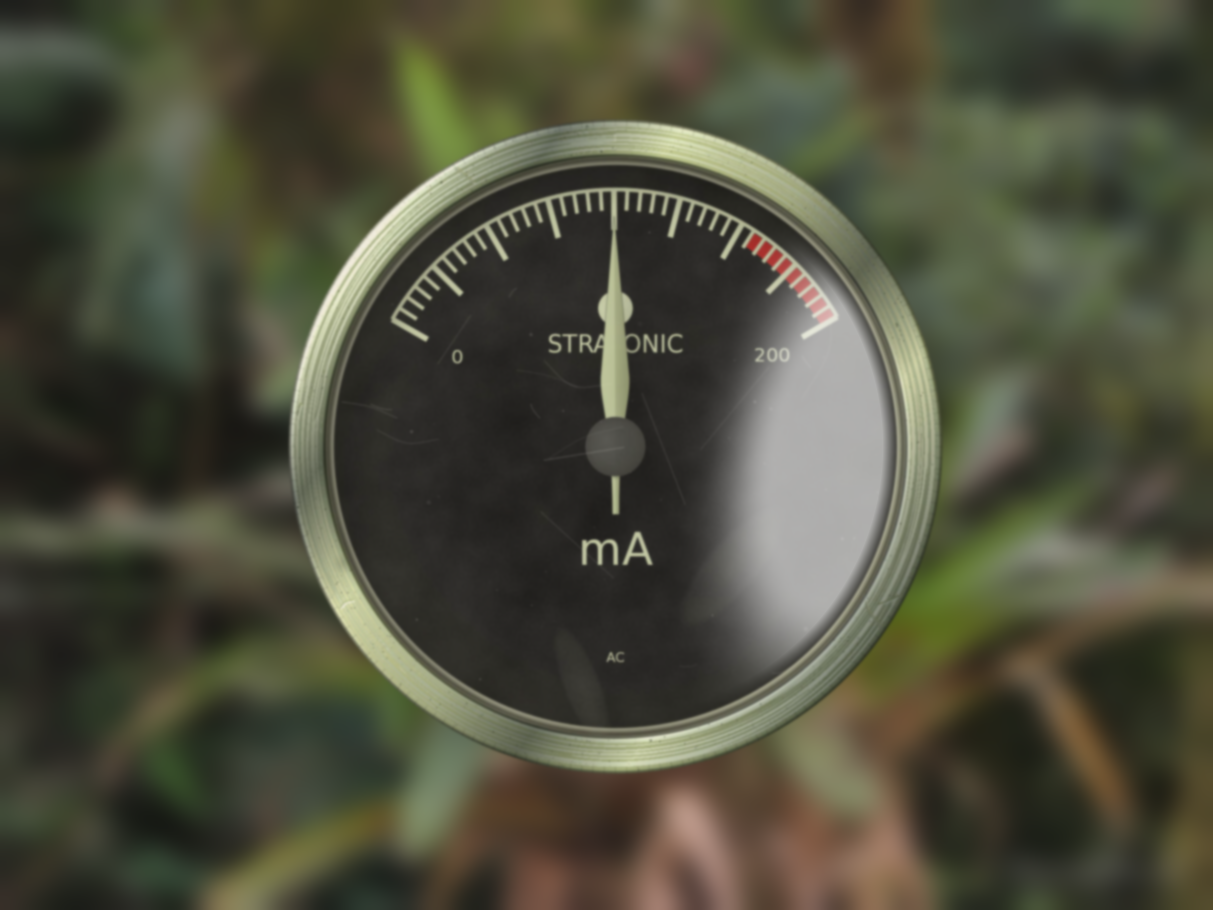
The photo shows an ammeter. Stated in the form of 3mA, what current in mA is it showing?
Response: 100mA
